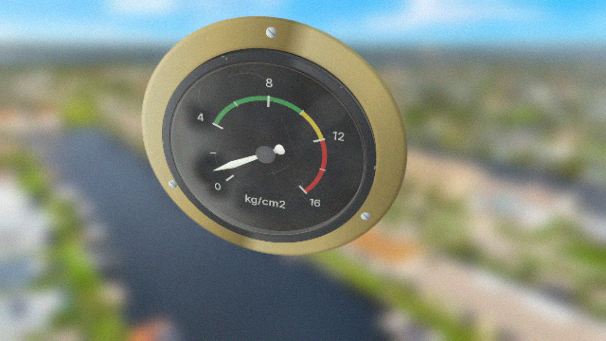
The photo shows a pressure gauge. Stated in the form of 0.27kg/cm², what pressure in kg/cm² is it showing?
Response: 1kg/cm²
